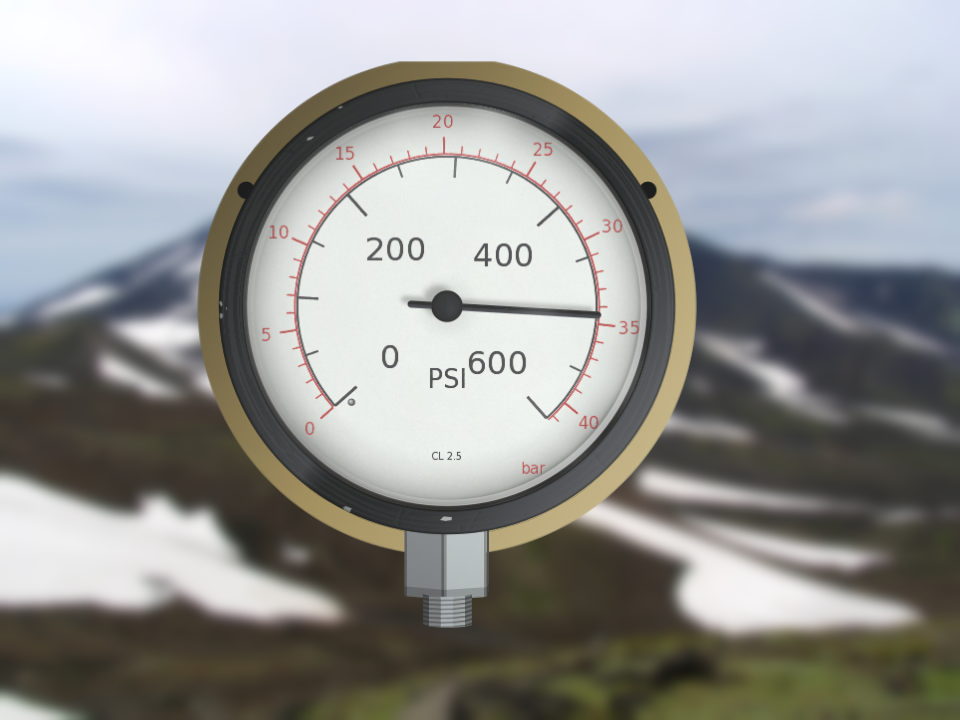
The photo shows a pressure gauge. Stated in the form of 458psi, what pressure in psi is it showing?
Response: 500psi
